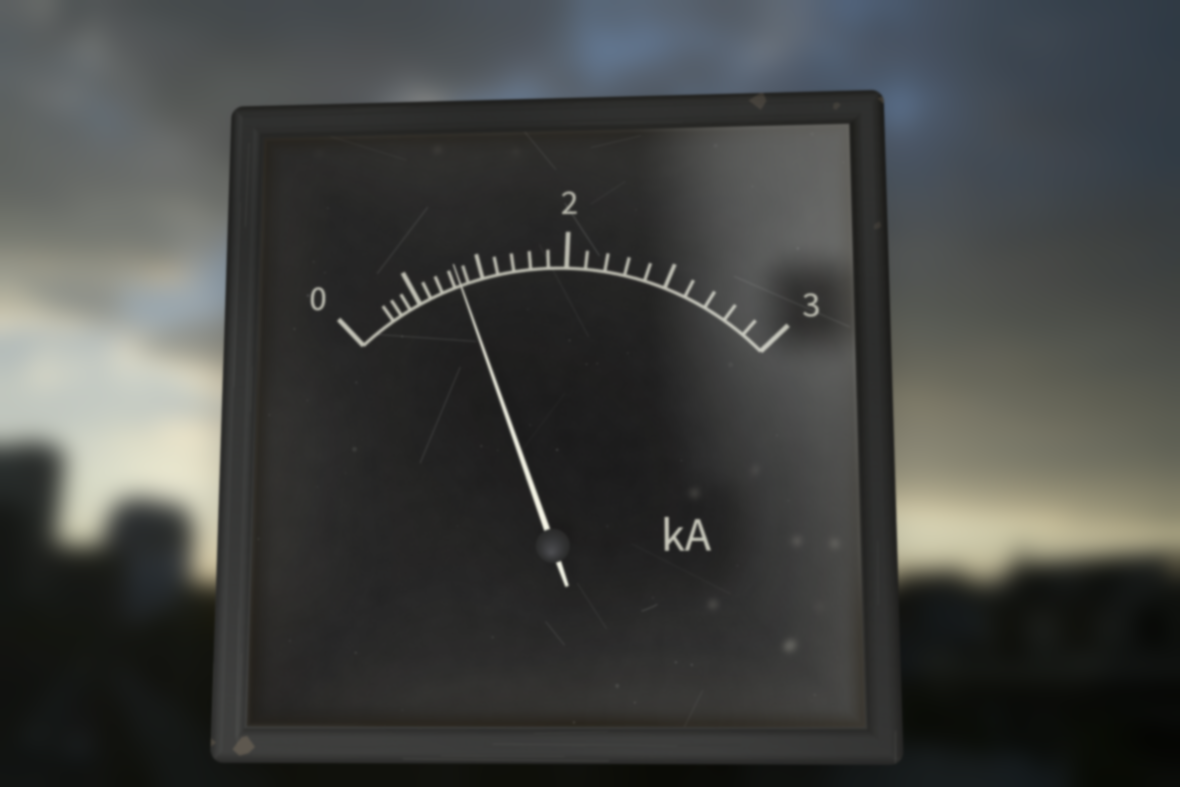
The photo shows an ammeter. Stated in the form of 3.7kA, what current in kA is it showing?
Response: 1.35kA
